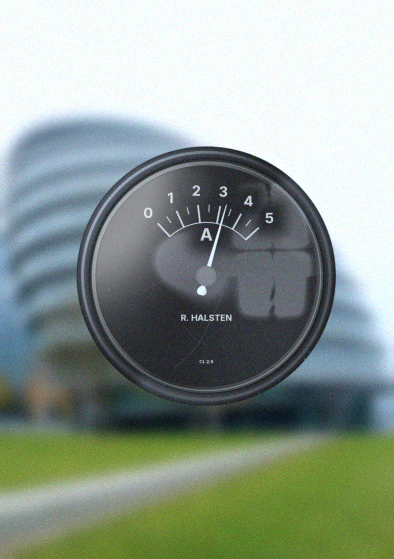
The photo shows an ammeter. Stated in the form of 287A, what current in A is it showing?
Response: 3.25A
